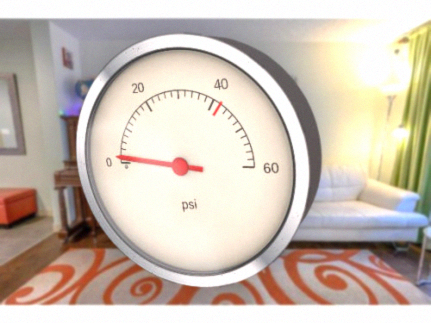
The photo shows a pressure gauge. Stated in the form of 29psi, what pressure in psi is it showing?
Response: 2psi
